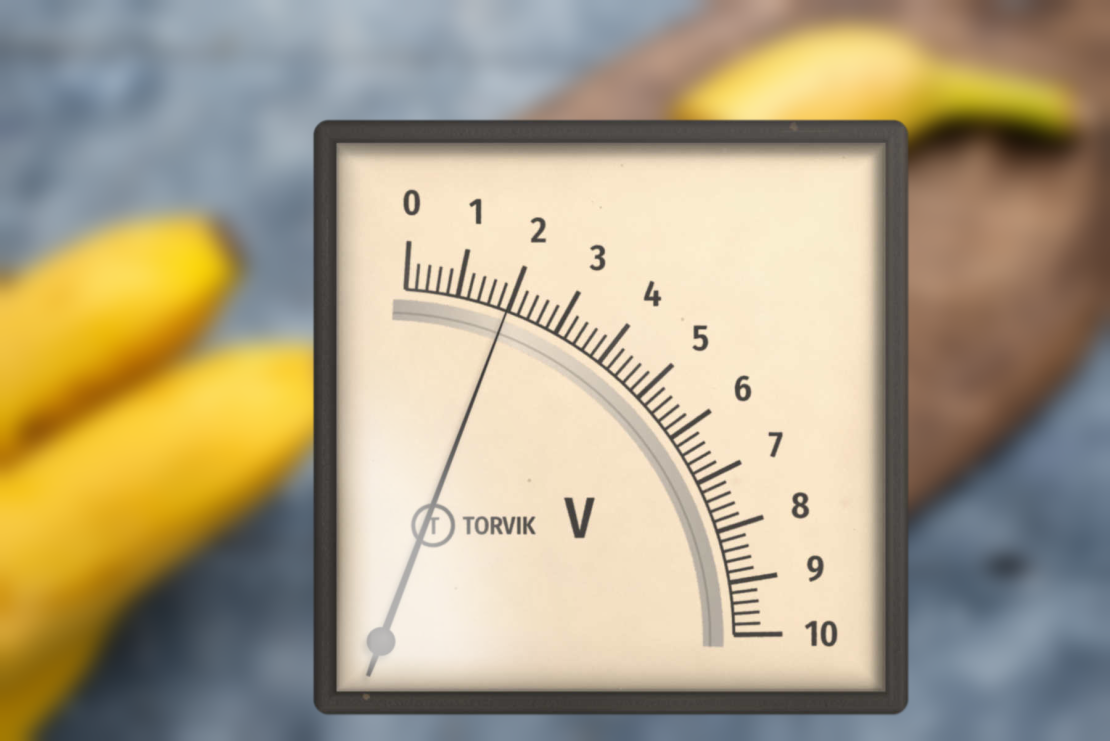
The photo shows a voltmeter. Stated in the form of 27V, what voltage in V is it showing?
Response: 2V
